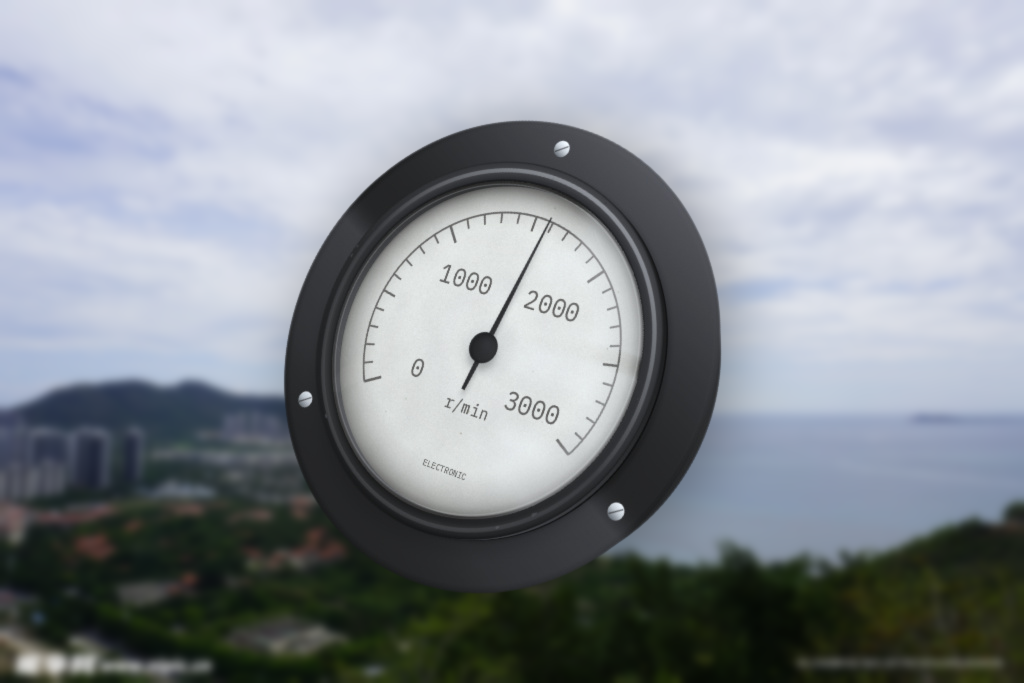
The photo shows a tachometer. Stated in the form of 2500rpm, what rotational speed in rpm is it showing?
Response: 1600rpm
